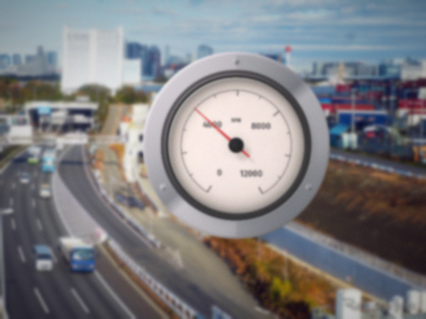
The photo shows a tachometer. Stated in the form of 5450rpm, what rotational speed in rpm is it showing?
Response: 4000rpm
